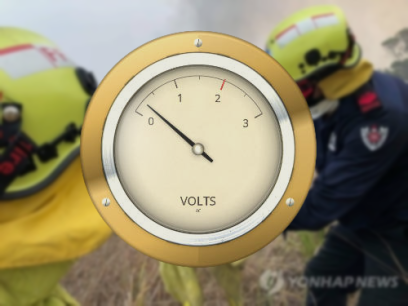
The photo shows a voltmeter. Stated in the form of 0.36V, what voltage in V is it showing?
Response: 0.25V
